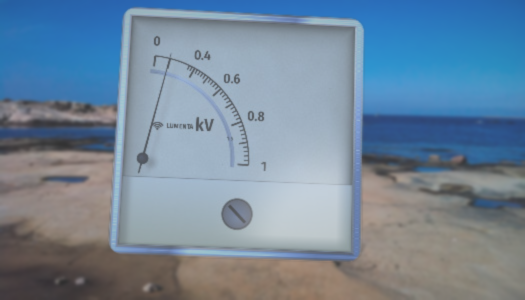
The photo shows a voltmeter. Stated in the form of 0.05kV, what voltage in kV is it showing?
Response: 0.2kV
